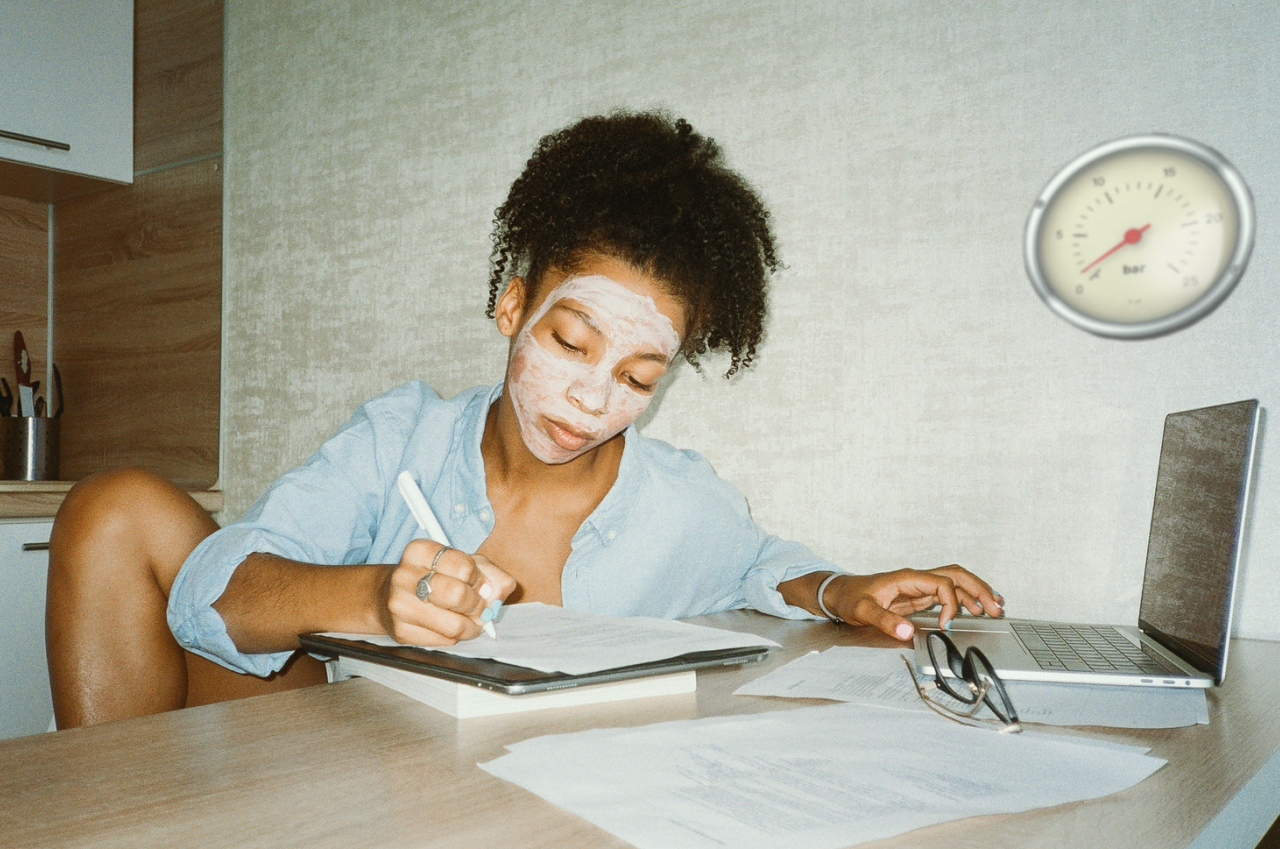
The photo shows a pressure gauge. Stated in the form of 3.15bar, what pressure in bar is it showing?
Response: 1bar
